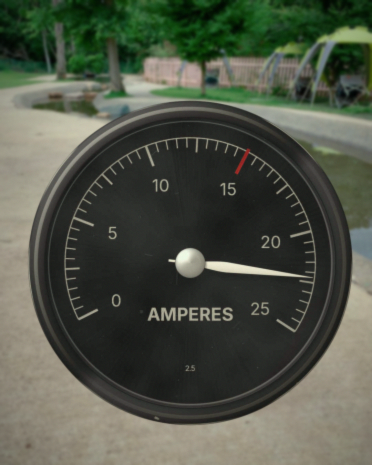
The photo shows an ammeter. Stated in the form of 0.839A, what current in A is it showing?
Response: 22.25A
